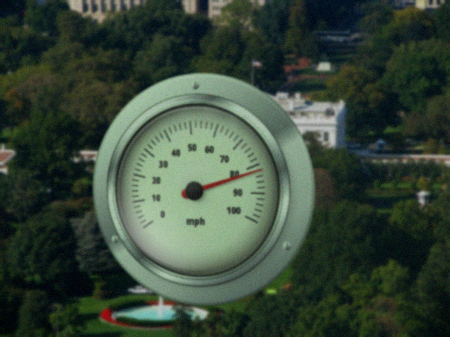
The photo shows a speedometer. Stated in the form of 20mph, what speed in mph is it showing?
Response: 82mph
